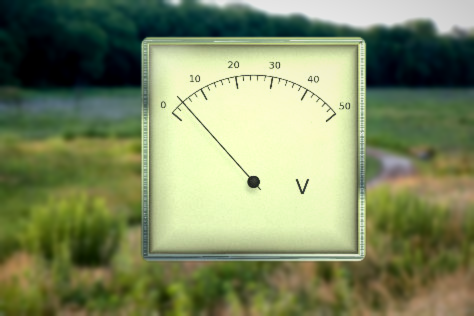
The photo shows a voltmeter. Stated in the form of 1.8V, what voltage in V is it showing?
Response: 4V
